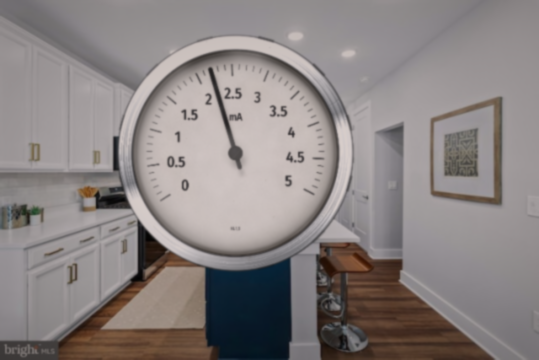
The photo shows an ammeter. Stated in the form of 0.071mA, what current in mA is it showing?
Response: 2.2mA
